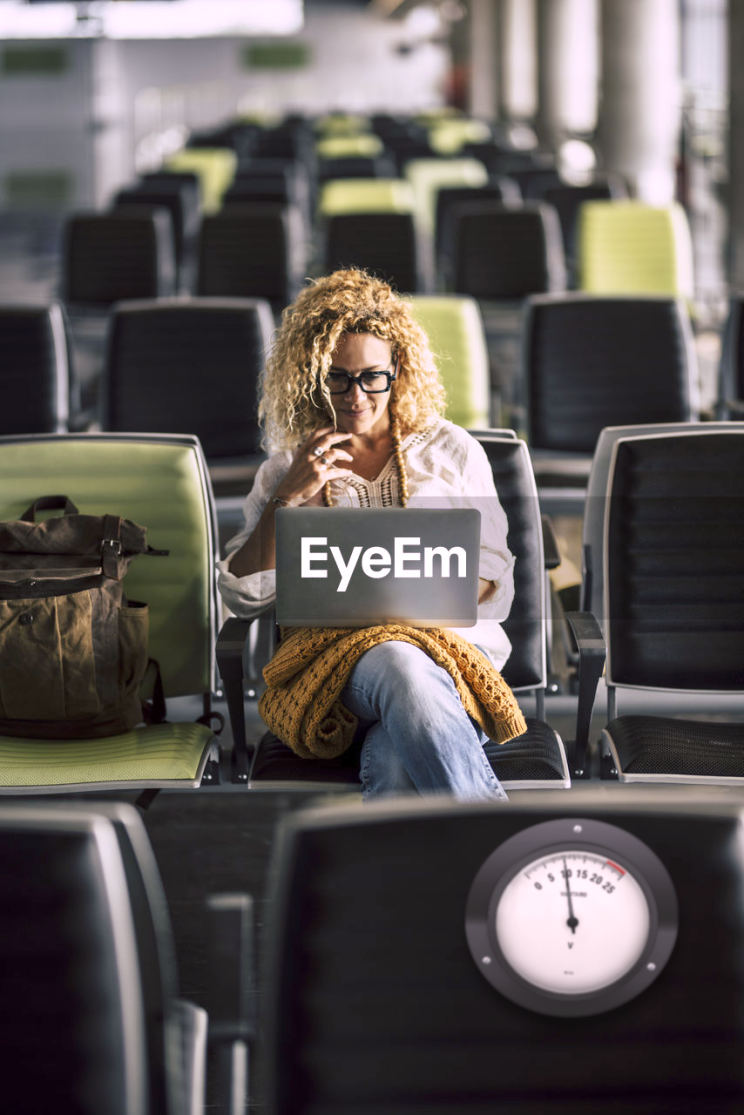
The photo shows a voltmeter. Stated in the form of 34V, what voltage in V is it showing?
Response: 10V
